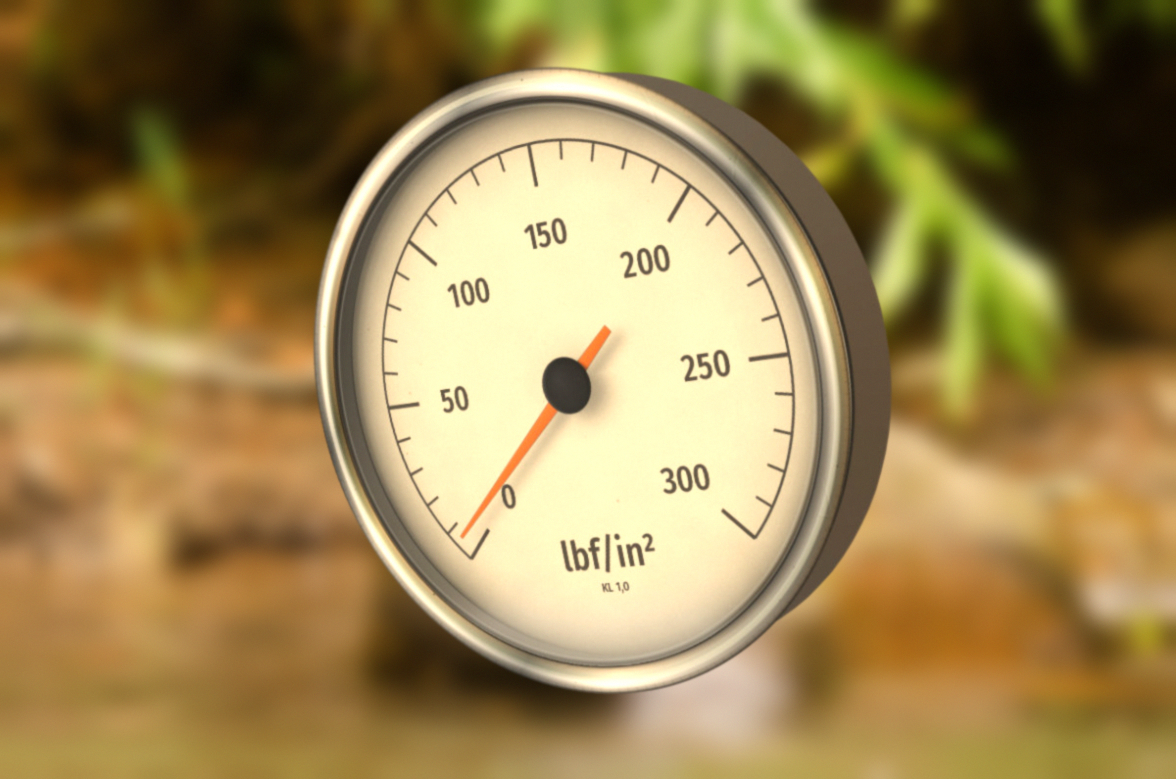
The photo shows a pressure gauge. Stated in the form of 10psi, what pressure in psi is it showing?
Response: 5psi
